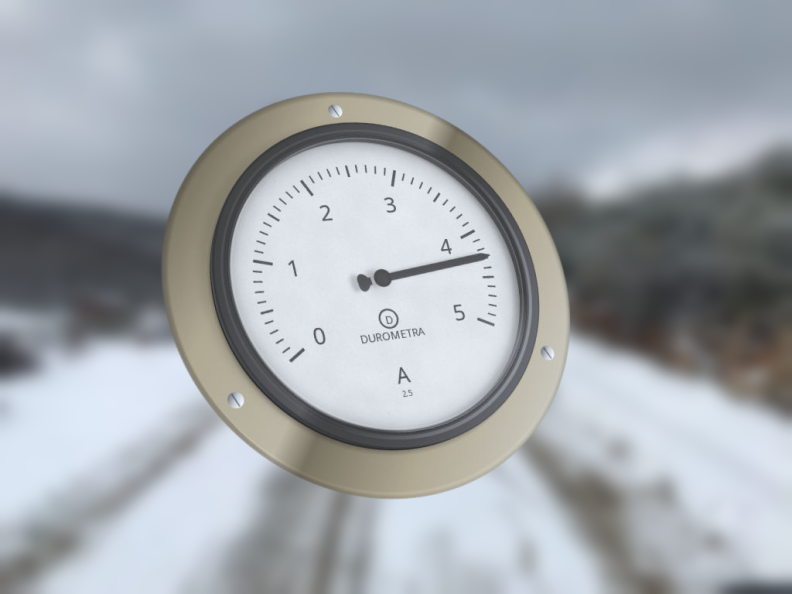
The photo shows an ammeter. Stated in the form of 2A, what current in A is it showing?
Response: 4.3A
